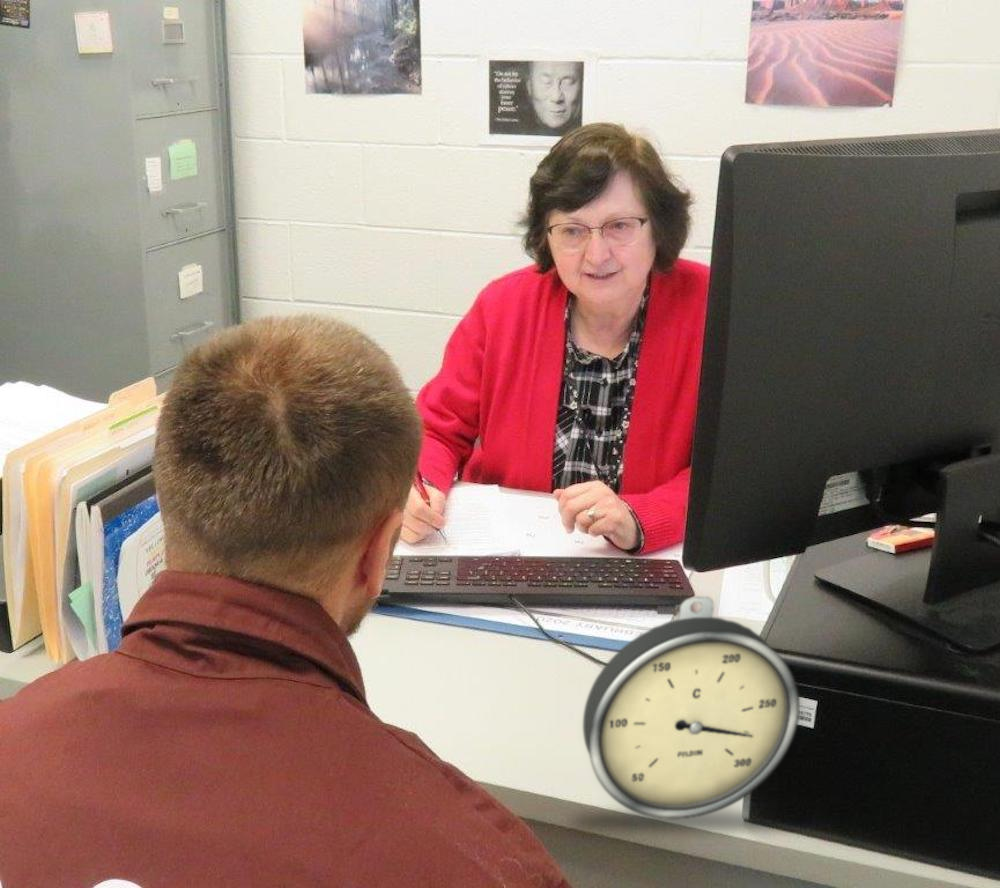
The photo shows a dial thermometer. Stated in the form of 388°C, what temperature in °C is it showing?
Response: 275°C
